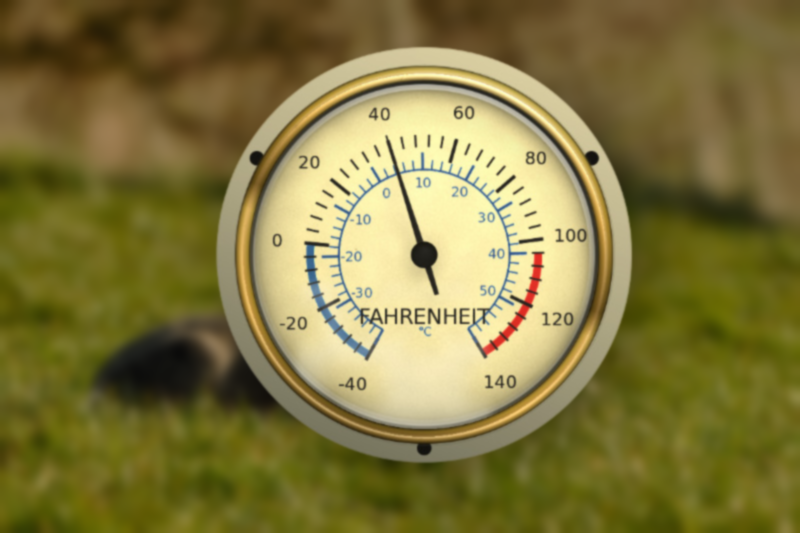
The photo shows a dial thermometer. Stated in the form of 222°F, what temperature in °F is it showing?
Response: 40°F
